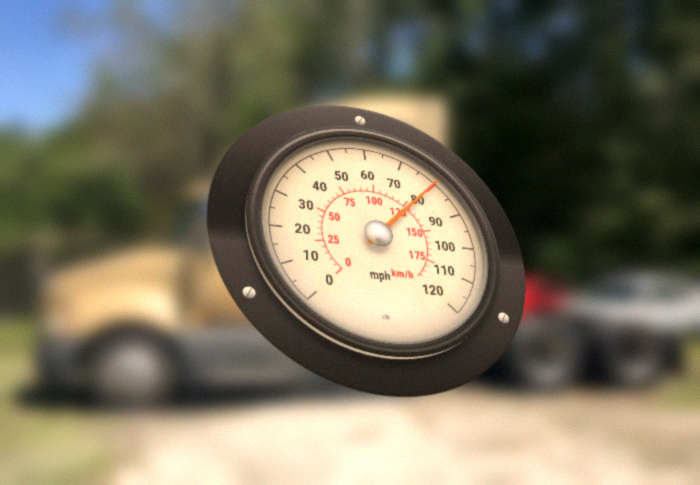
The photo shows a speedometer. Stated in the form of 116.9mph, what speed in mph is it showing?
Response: 80mph
